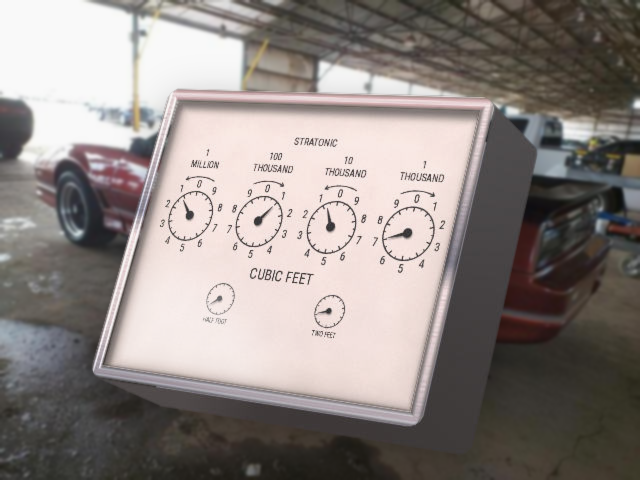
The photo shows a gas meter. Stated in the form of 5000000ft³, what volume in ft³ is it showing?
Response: 110700ft³
